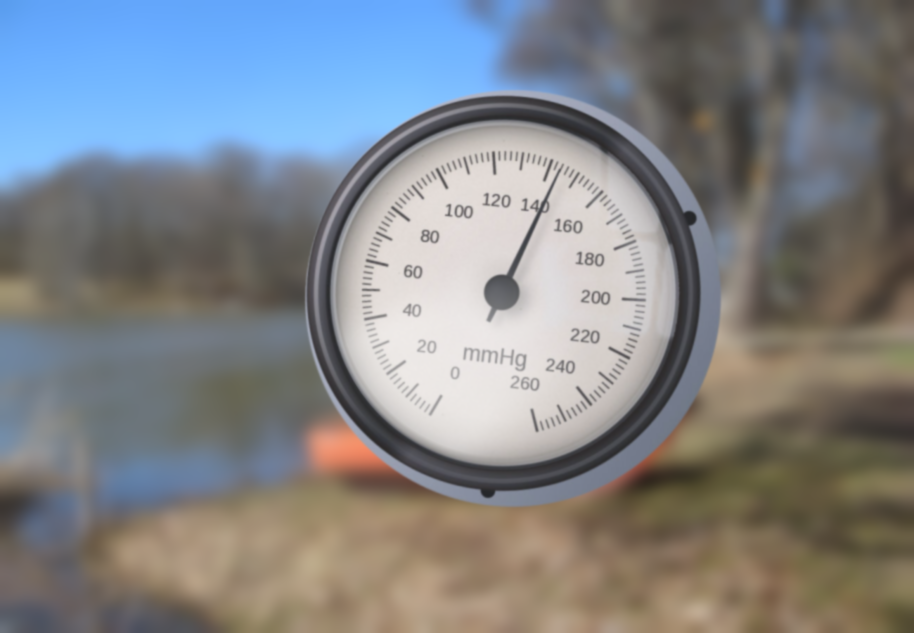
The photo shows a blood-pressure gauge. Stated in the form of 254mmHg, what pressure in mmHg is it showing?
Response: 144mmHg
